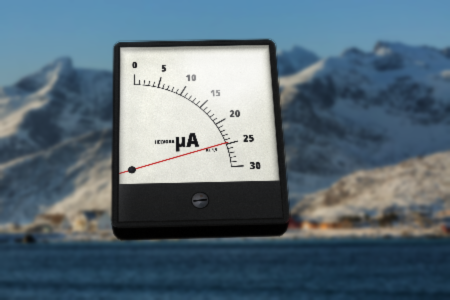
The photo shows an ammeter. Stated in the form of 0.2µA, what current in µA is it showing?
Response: 25µA
